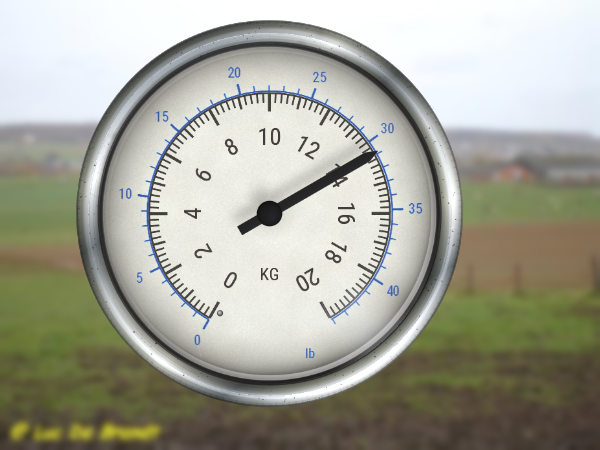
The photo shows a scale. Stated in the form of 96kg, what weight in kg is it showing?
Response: 14kg
